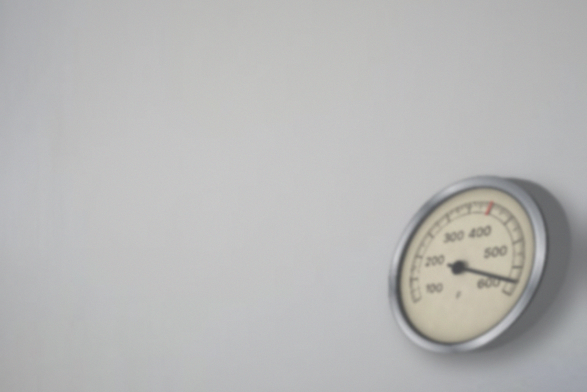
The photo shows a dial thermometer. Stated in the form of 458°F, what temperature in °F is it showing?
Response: 575°F
